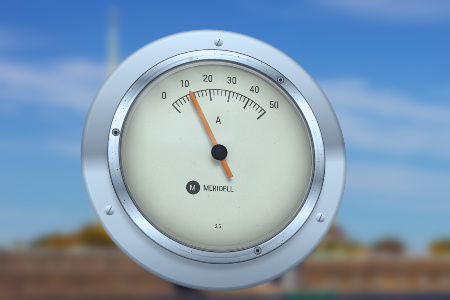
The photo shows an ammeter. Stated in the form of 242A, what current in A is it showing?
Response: 10A
